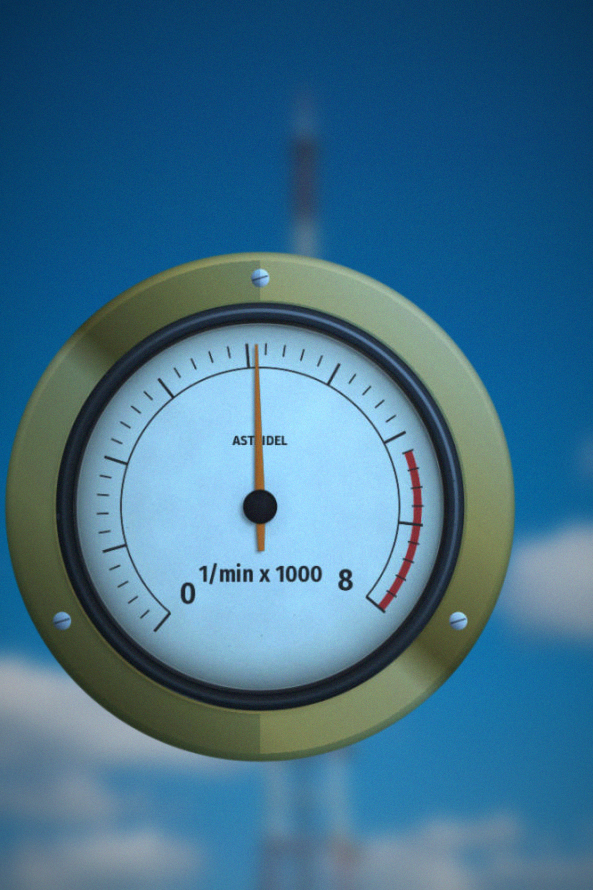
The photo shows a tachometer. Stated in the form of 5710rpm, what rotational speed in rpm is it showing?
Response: 4100rpm
